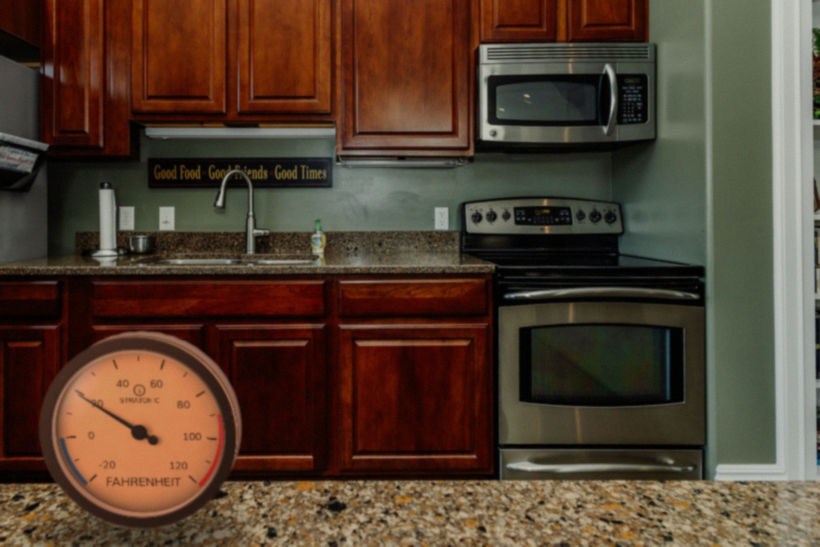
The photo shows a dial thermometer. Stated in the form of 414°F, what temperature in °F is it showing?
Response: 20°F
